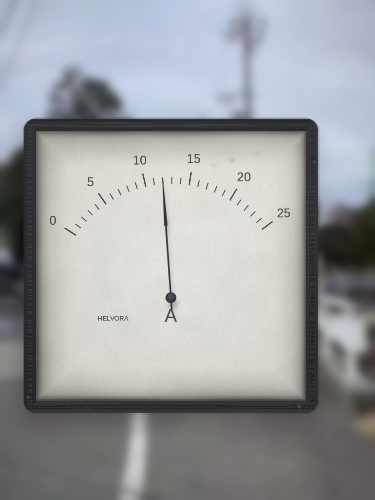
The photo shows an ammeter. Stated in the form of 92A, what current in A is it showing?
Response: 12A
